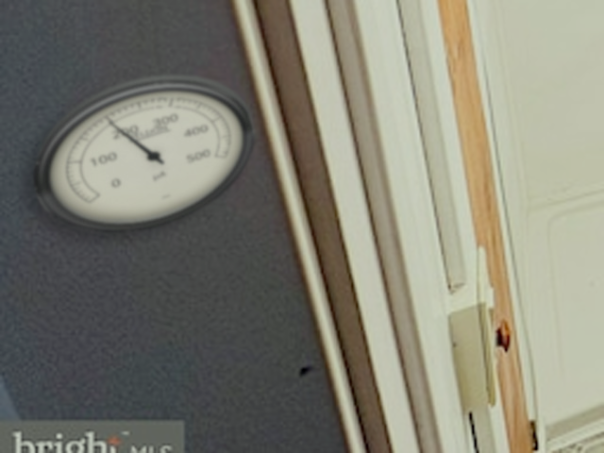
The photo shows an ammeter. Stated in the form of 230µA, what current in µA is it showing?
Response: 200µA
